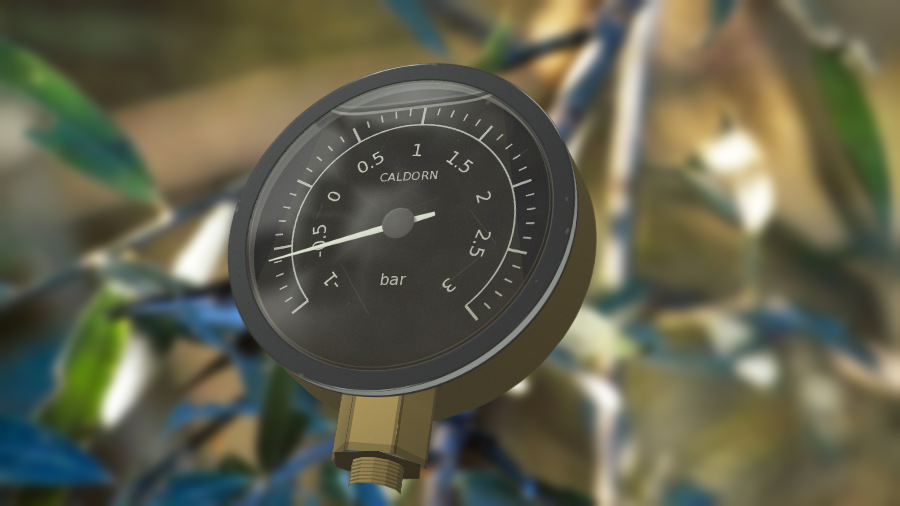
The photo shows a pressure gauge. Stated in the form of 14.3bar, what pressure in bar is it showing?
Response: -0.6bar
